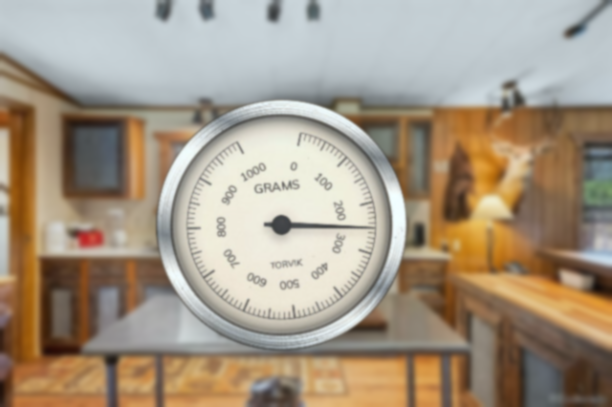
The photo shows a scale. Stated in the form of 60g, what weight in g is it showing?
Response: 250g
